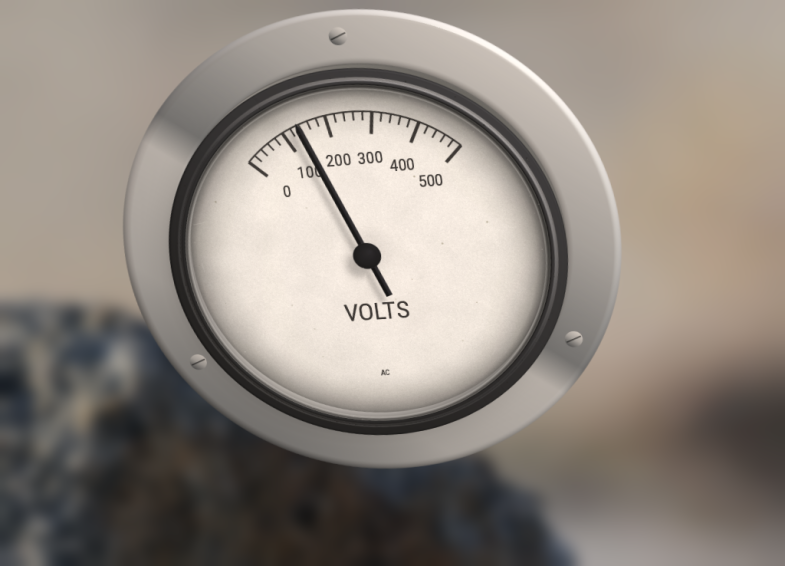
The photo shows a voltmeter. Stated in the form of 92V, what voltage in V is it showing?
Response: 140V
